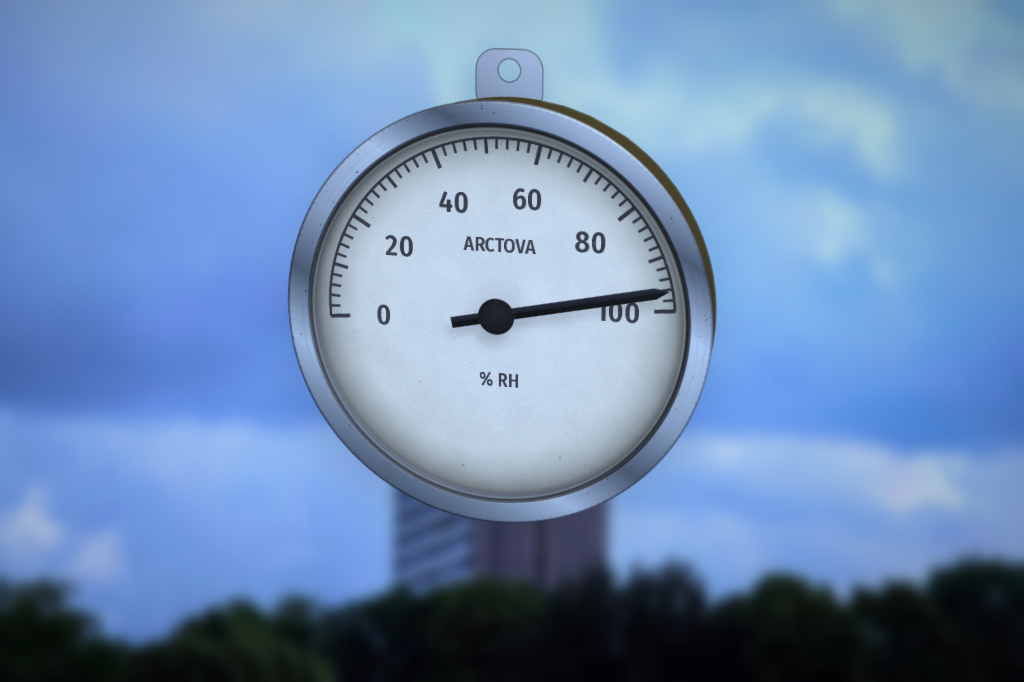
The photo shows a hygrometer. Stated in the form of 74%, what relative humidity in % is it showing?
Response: 96%
